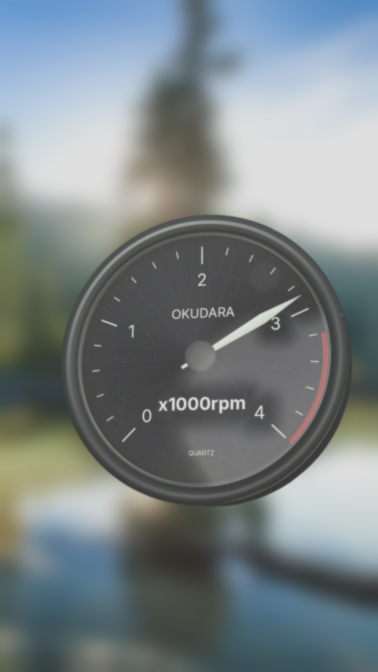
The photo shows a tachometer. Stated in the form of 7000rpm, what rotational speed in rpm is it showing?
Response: 2900rpm
